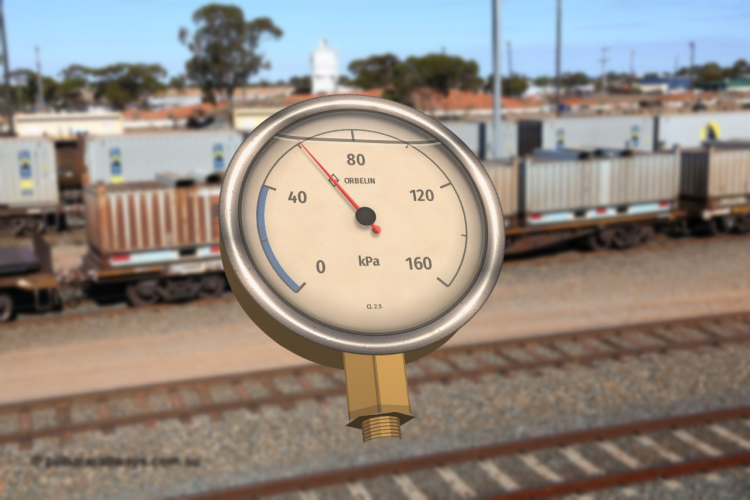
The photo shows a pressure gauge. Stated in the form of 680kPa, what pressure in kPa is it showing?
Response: 60kPa
